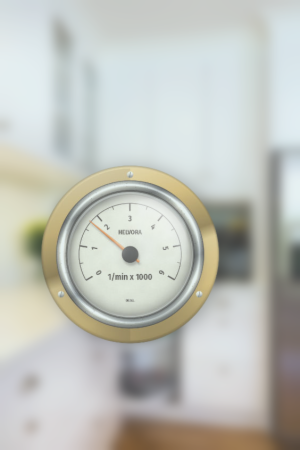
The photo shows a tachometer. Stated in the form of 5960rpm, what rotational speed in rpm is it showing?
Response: 1750rpm
